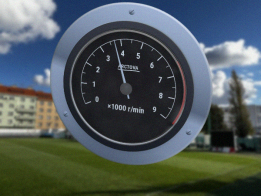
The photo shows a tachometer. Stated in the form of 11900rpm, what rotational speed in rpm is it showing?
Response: 3750rpm
